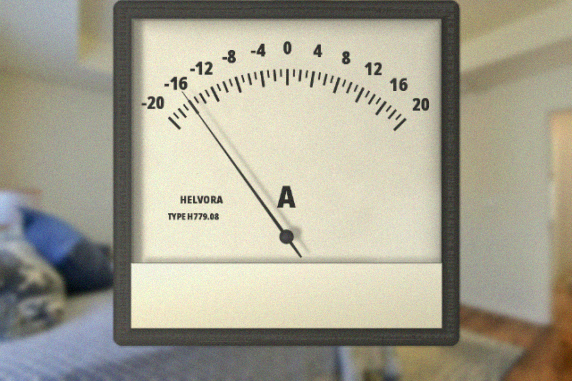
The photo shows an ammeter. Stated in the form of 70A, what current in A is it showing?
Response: -16A
